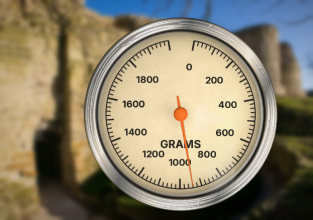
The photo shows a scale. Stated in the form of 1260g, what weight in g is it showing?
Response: 940g
